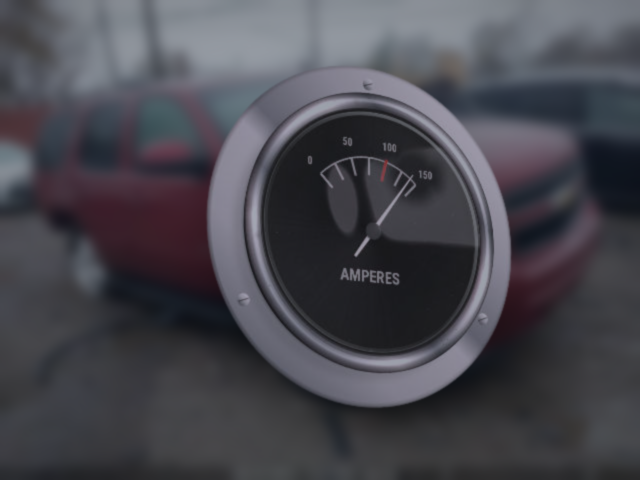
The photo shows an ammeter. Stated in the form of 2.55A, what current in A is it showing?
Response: 137.5A
